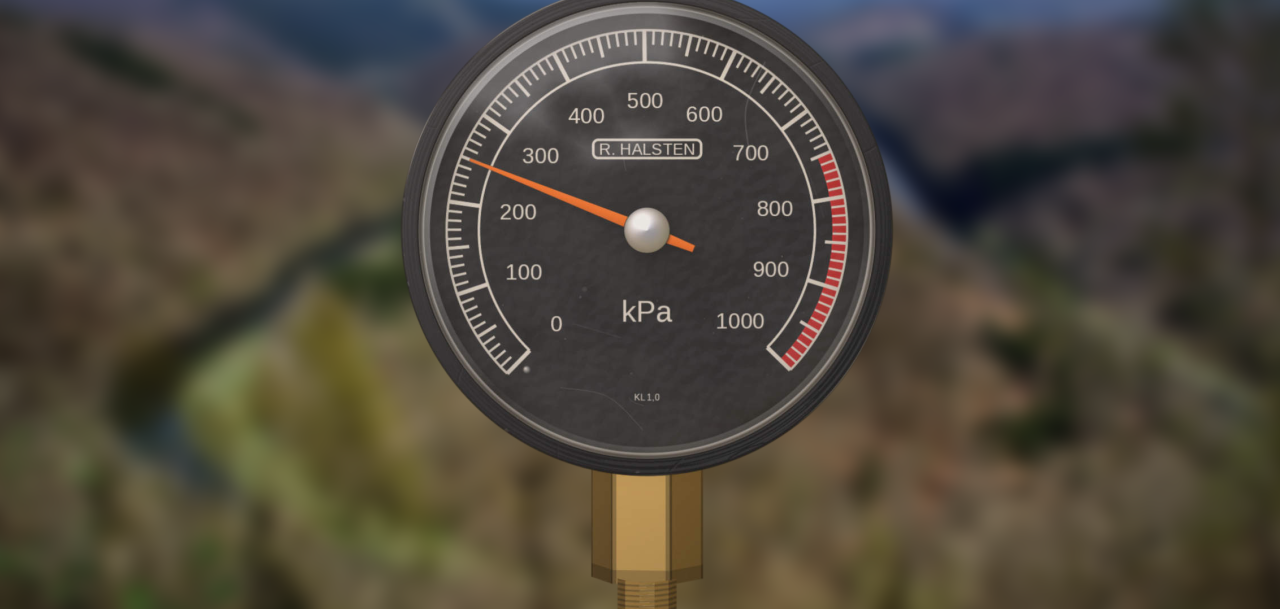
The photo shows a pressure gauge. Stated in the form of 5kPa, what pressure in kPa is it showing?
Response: 250kPa
